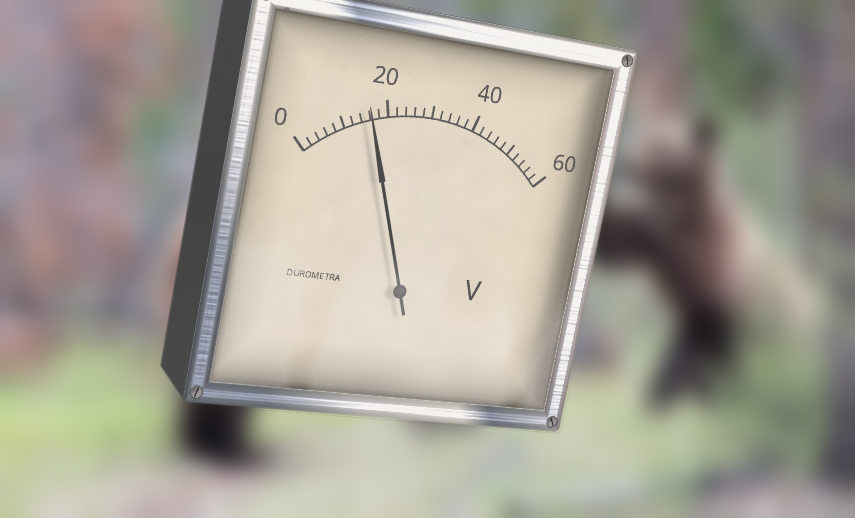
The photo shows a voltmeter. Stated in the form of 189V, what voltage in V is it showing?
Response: 16V
